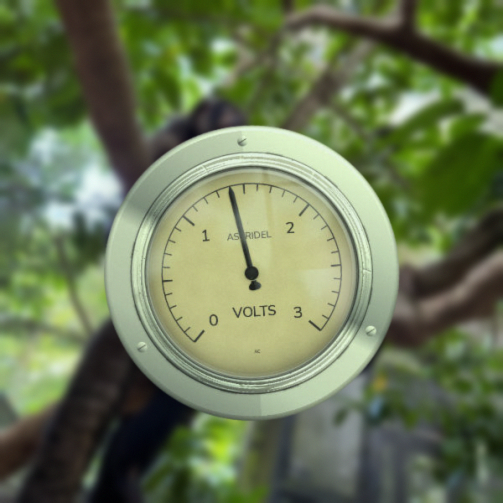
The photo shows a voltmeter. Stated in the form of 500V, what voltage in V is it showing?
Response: 1.4V
